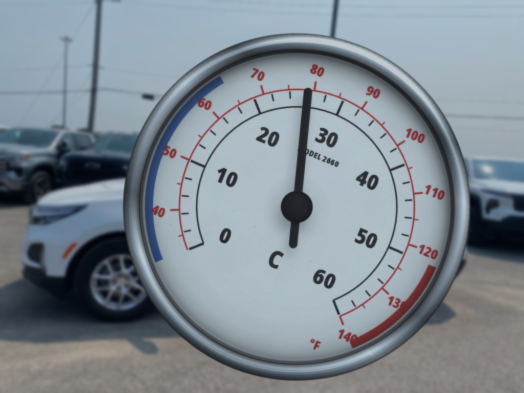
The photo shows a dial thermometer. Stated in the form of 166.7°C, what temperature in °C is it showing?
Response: 26°C
